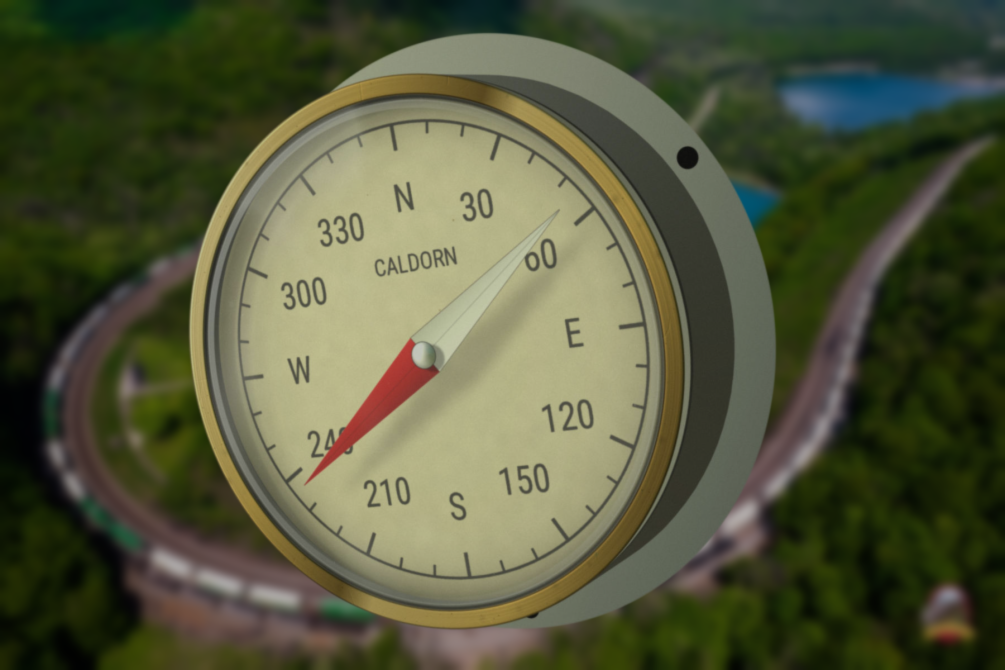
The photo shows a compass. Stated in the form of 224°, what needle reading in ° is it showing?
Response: 235°
